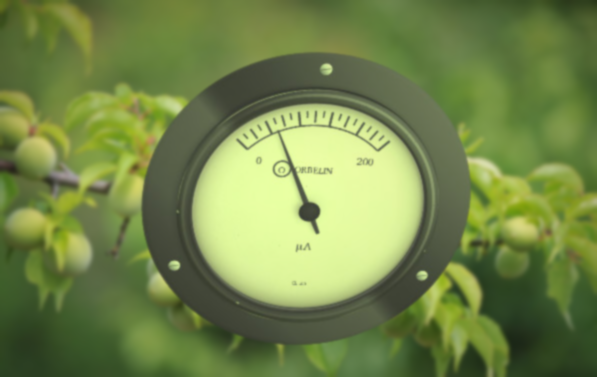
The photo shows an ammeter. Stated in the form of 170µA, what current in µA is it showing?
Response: 50µA
